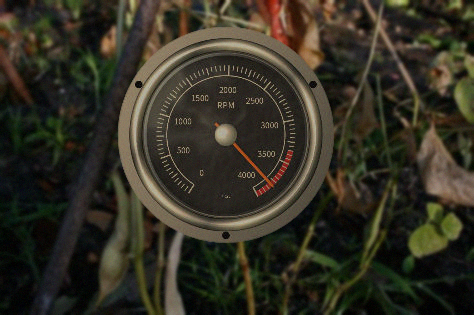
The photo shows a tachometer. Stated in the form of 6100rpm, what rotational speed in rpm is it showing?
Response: 3800rpm
